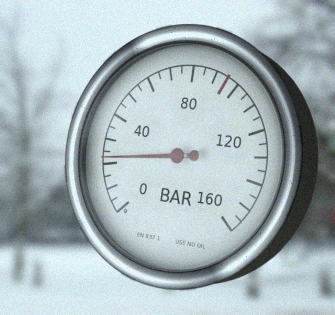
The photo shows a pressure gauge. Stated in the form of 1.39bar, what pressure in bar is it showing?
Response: 22.5bar
